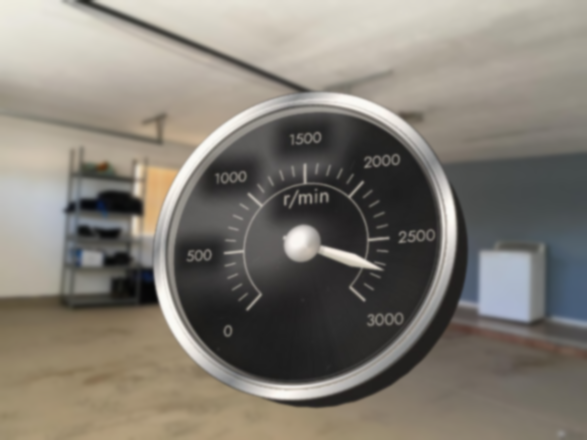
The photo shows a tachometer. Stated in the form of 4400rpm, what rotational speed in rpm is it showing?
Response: 2750rpm
